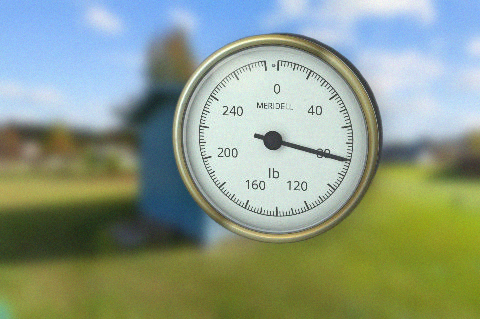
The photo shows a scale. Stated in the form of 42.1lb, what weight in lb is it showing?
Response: 80lb
